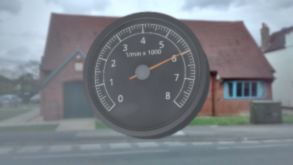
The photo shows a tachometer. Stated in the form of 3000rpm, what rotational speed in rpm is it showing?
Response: 6000rpm
